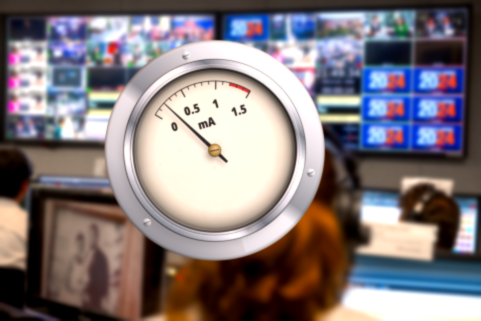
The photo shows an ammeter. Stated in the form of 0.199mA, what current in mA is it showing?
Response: 0.2mA
